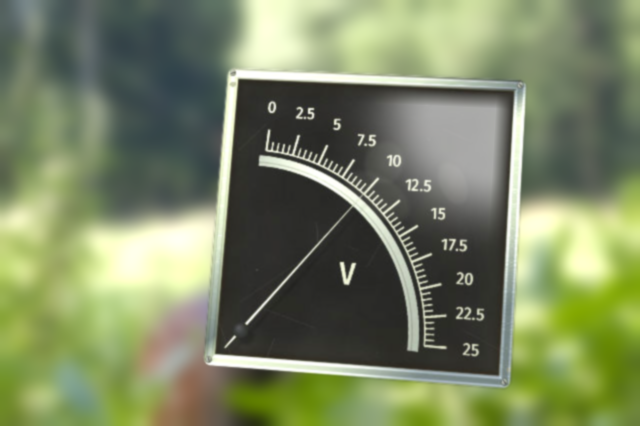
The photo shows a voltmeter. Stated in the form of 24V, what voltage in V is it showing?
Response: 10V
